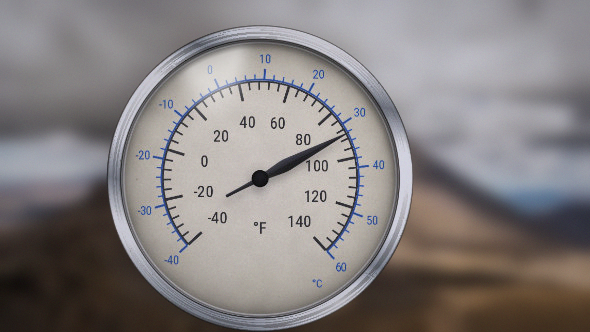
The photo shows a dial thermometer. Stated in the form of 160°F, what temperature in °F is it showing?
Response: 90°F
